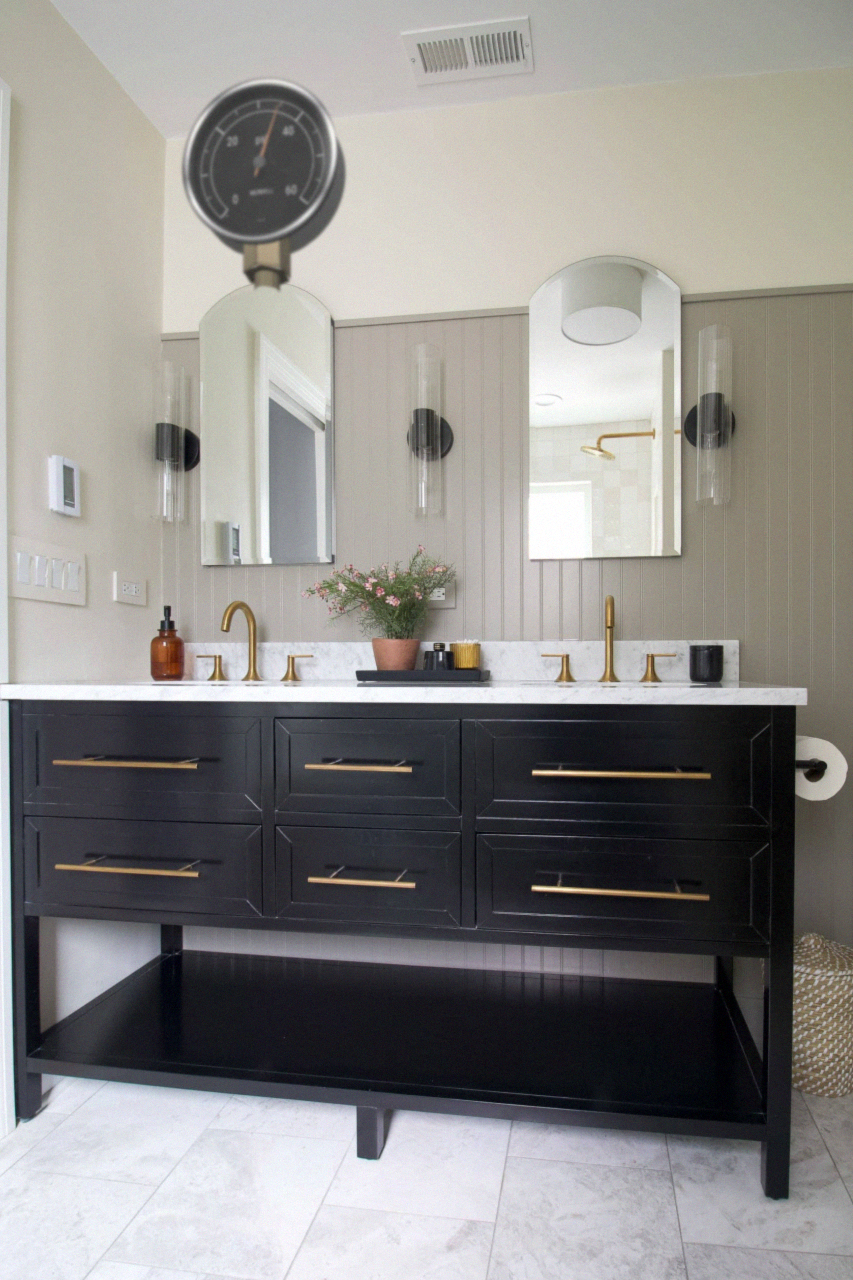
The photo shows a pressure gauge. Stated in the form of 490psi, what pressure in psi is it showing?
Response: 35psi
